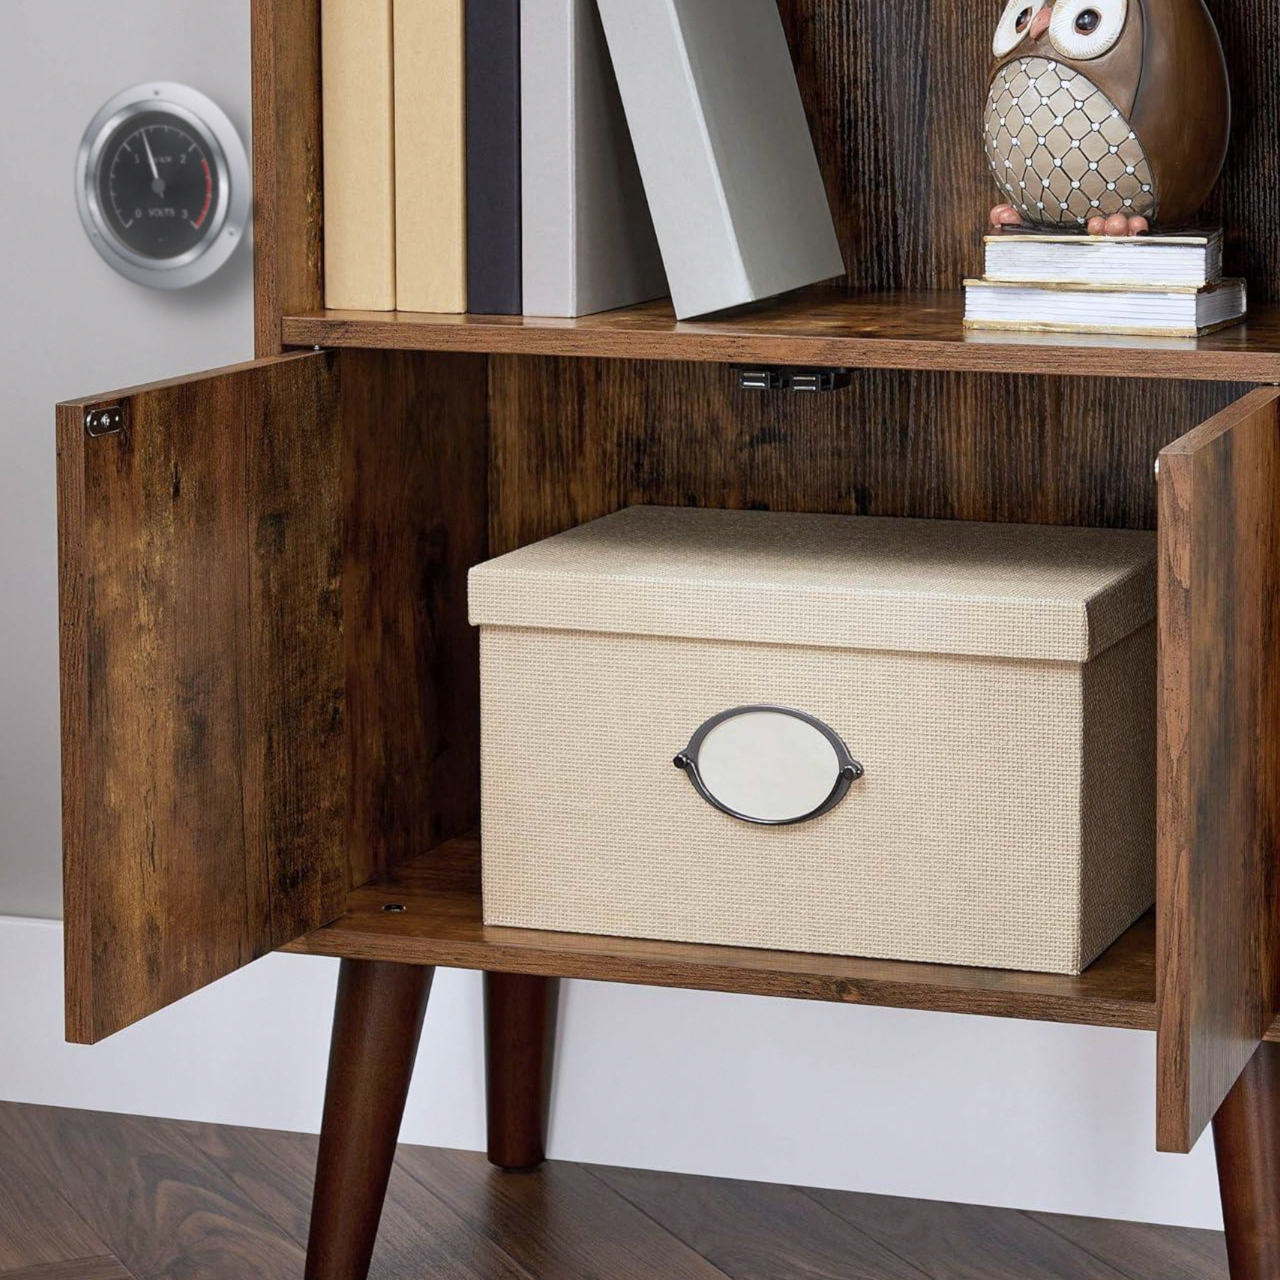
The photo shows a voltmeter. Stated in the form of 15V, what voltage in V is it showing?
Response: 1.3V
